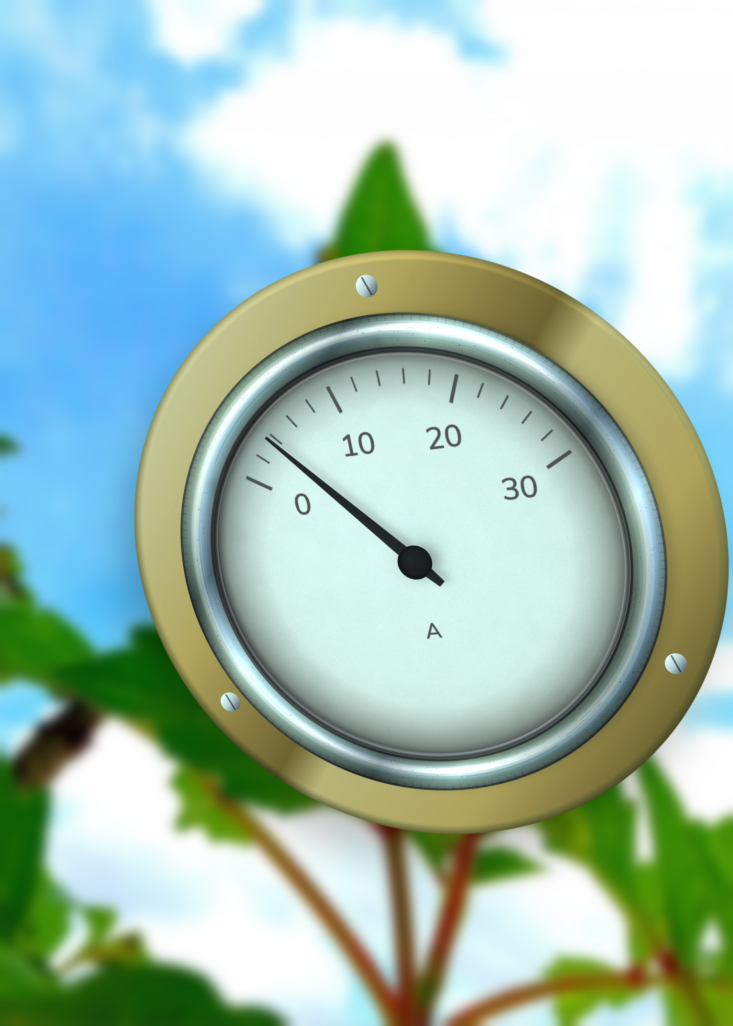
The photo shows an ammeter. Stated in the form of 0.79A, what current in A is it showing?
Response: 4A
